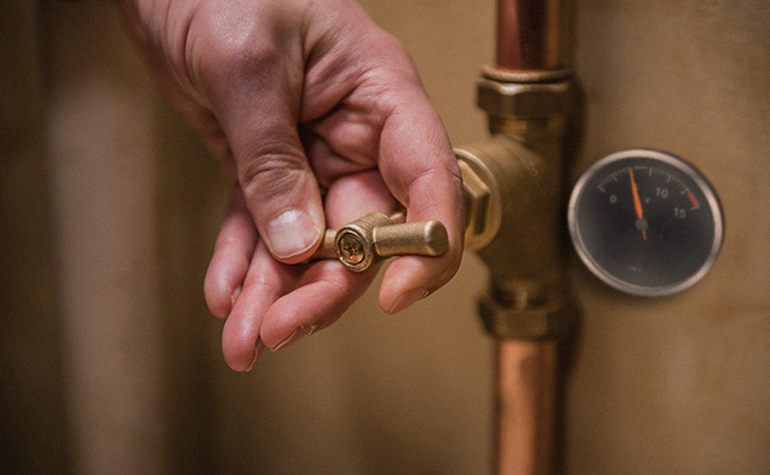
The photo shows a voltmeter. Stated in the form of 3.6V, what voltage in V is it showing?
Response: 5V
